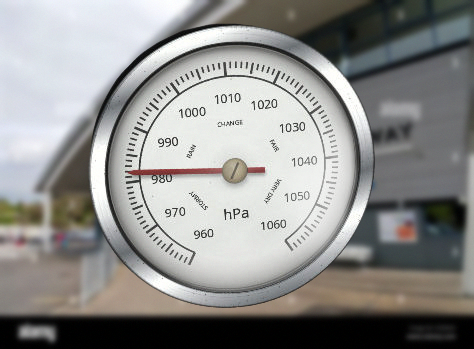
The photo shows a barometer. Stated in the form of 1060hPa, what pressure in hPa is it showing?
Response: 982hPa
